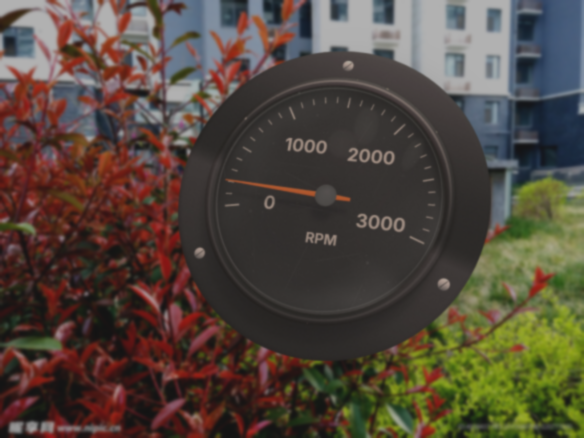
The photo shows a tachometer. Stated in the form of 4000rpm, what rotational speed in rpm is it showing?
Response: 200rpm
